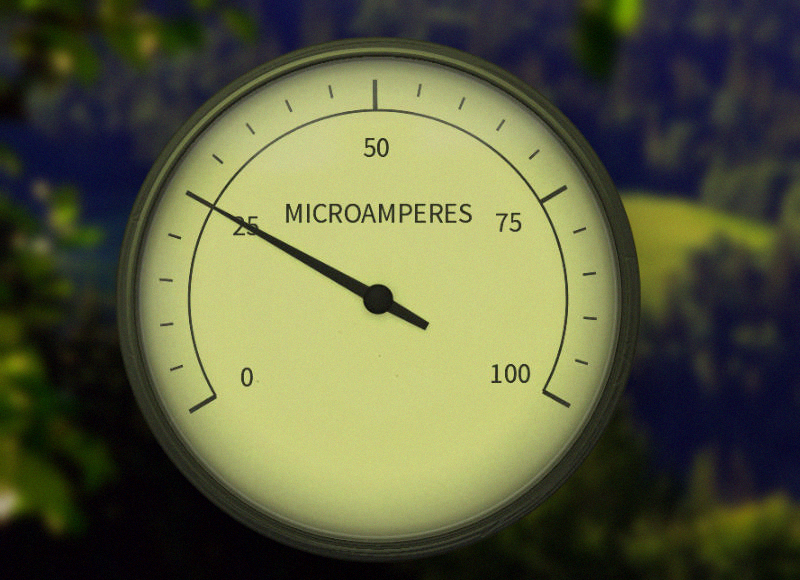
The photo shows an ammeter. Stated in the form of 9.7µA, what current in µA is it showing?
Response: 25µA
